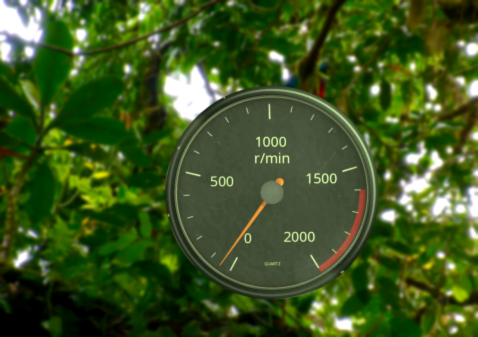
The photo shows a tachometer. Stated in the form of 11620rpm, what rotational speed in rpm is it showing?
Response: 50rpm
